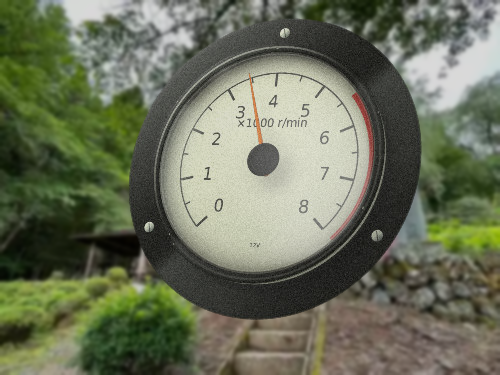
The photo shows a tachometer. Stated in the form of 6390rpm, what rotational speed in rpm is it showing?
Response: 3500rpm
